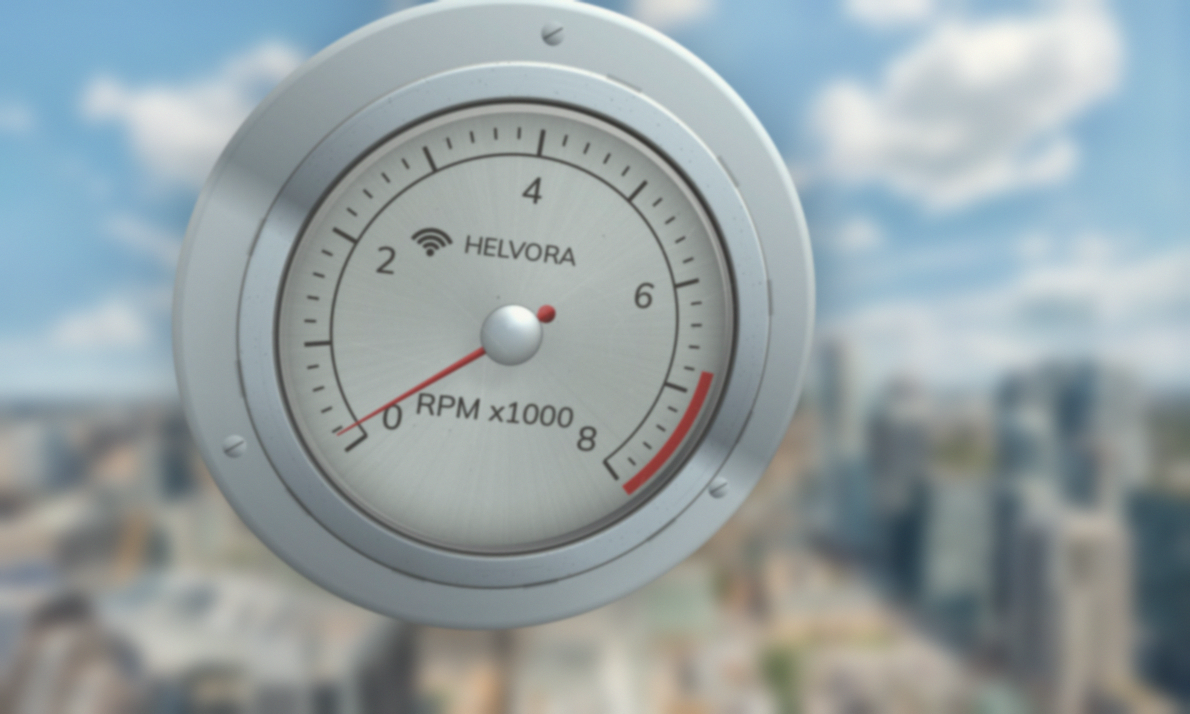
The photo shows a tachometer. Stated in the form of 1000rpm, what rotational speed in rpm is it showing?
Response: 200rpm
